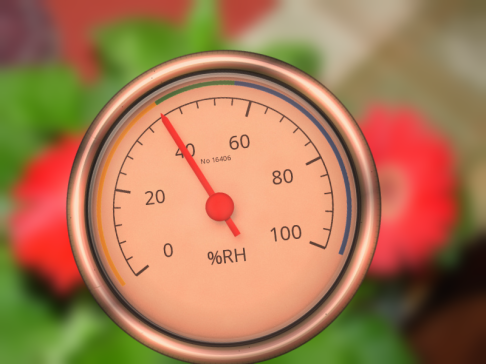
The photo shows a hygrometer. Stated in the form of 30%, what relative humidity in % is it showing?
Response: 40%
